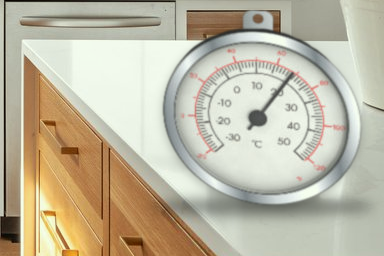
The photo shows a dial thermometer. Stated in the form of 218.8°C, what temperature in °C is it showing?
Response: 20°C
